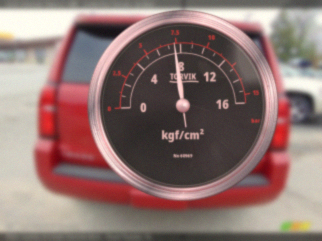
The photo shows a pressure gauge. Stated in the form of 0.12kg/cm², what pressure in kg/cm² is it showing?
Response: 7.5kg/cm²
